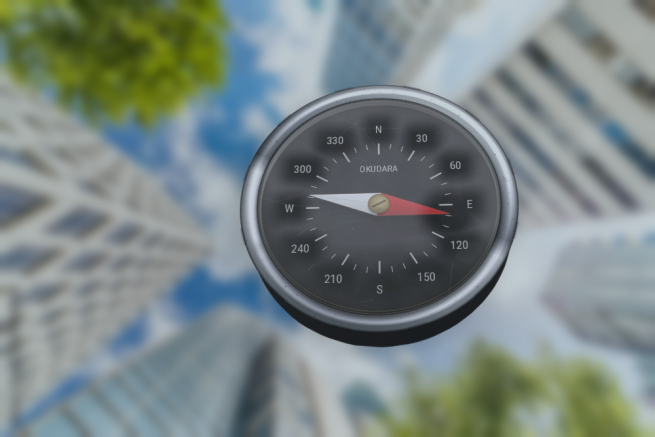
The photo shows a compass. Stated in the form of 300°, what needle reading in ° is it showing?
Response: 100°
